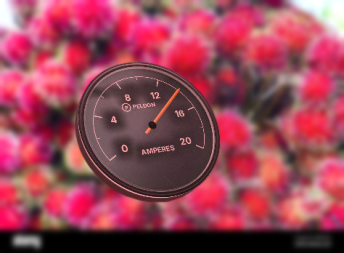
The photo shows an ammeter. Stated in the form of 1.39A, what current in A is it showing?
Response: 14A
